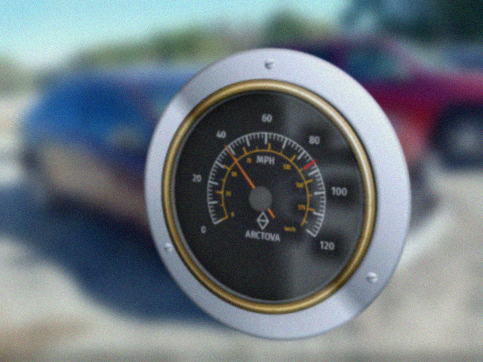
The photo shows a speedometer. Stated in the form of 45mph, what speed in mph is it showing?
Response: 40mph
